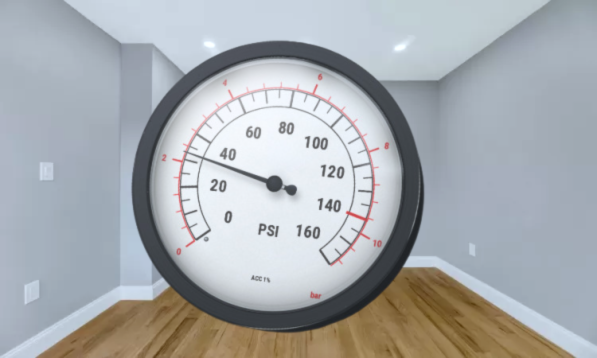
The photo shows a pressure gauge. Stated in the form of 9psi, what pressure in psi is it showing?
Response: 32.5psi
